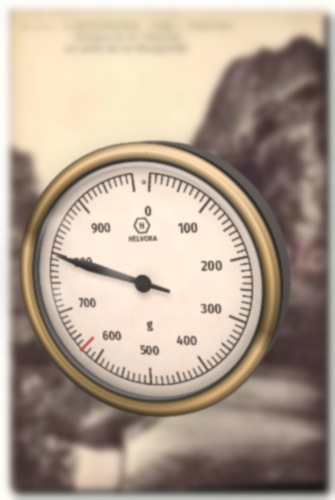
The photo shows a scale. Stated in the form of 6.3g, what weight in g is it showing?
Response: 800g
